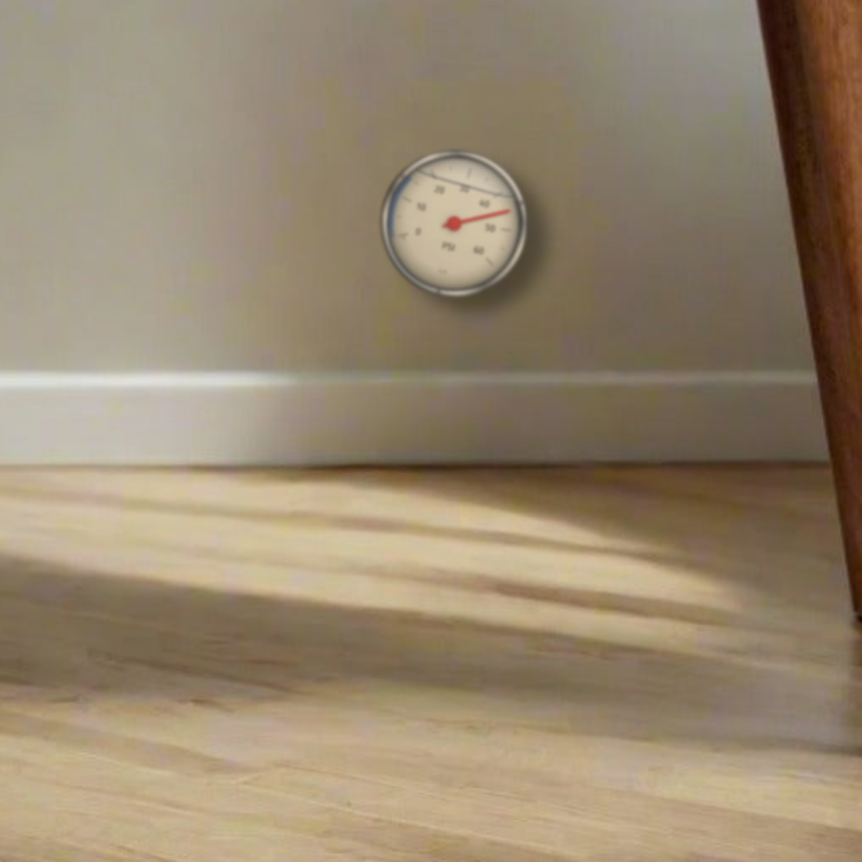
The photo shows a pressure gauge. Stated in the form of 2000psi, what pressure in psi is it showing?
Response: 45psi
